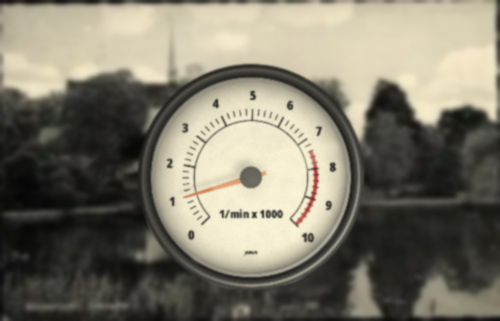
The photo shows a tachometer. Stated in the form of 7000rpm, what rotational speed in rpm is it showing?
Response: 1000rpm
